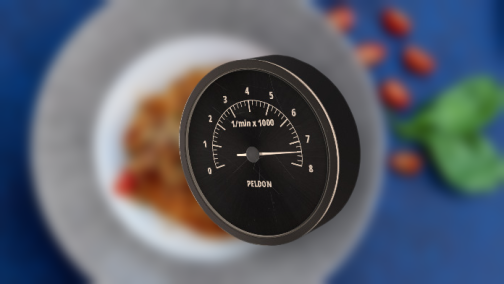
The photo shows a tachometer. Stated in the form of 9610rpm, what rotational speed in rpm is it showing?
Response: 7400rpm
